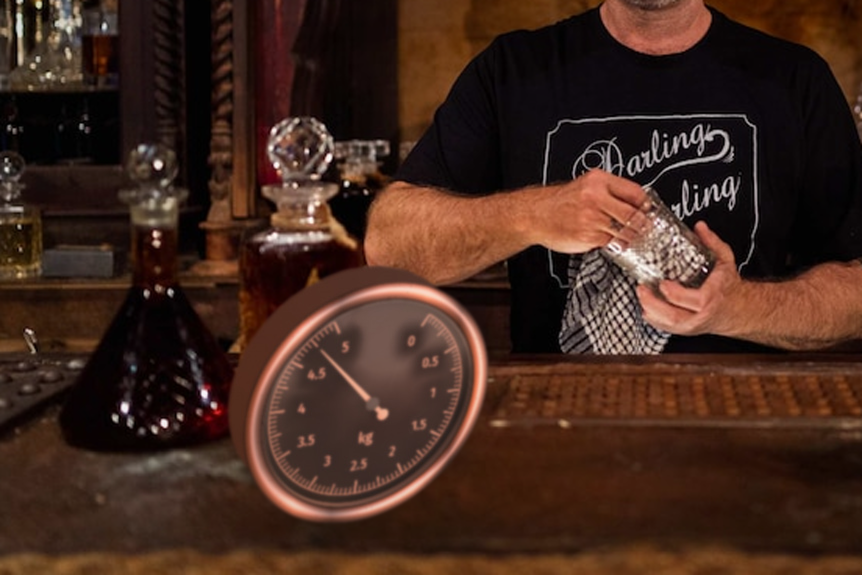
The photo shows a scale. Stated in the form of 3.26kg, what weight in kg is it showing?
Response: 4.75kg
